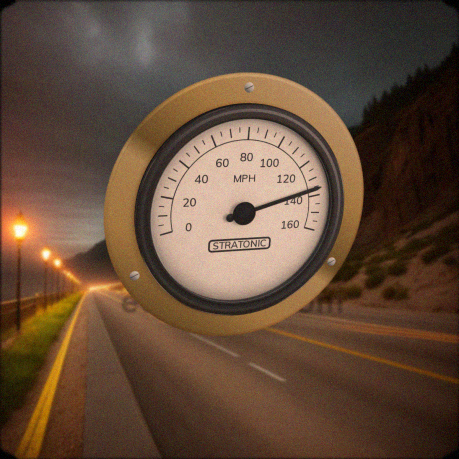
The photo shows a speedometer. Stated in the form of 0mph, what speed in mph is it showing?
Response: 135mph
